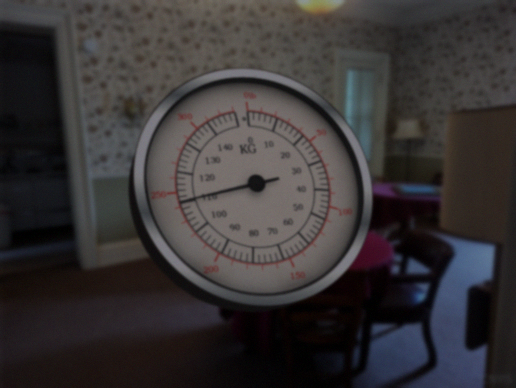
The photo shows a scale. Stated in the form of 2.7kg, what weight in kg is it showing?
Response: 110kg
